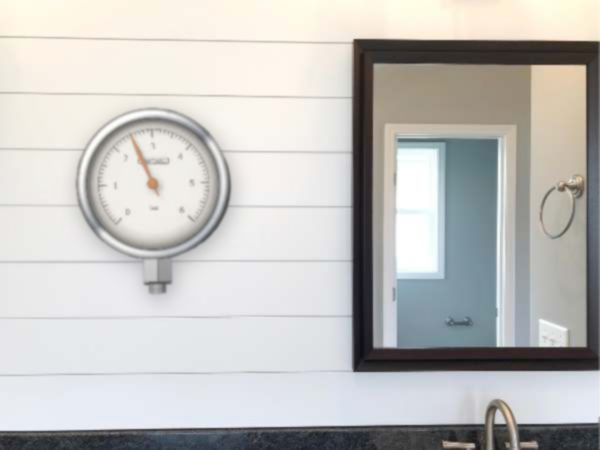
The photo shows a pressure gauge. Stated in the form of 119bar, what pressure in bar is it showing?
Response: 2.5bar
